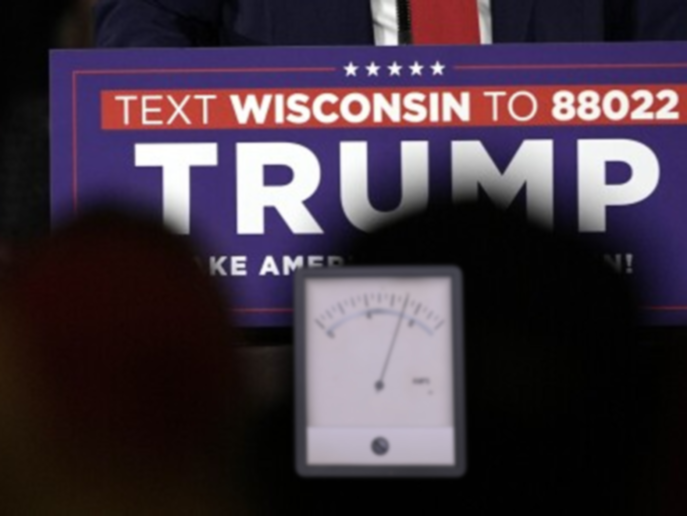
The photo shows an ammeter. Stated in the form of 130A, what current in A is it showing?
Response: 7A
